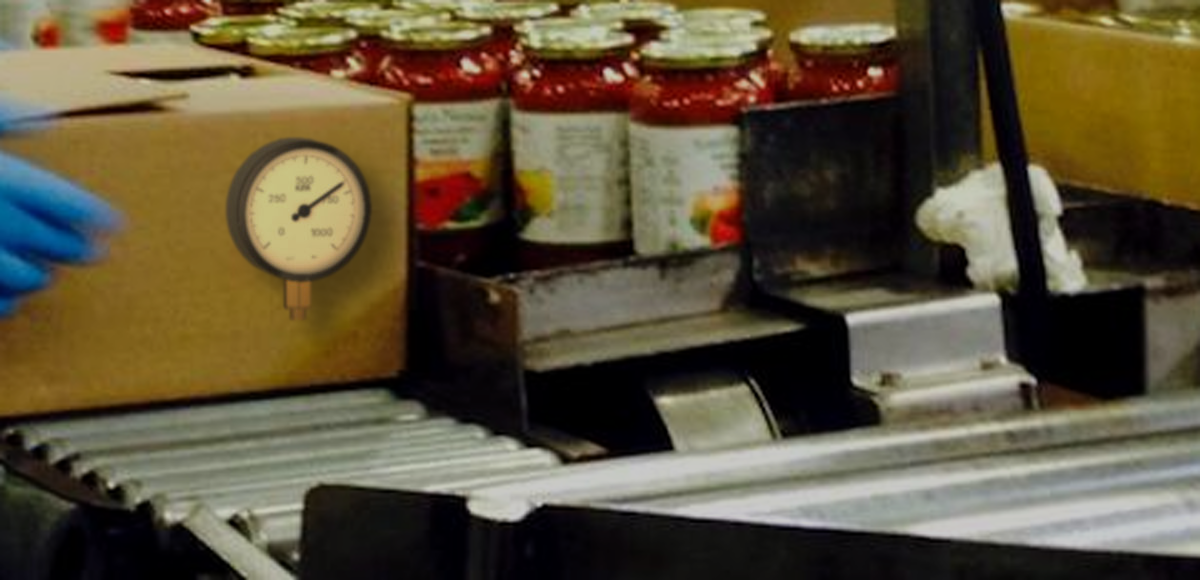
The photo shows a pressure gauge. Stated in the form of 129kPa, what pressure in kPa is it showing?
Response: 700kPa
